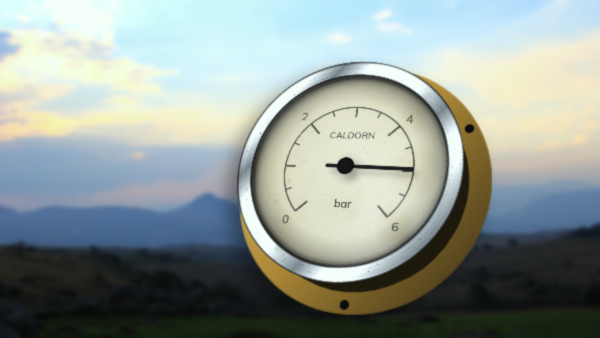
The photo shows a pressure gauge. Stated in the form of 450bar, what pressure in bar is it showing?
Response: 5bar
